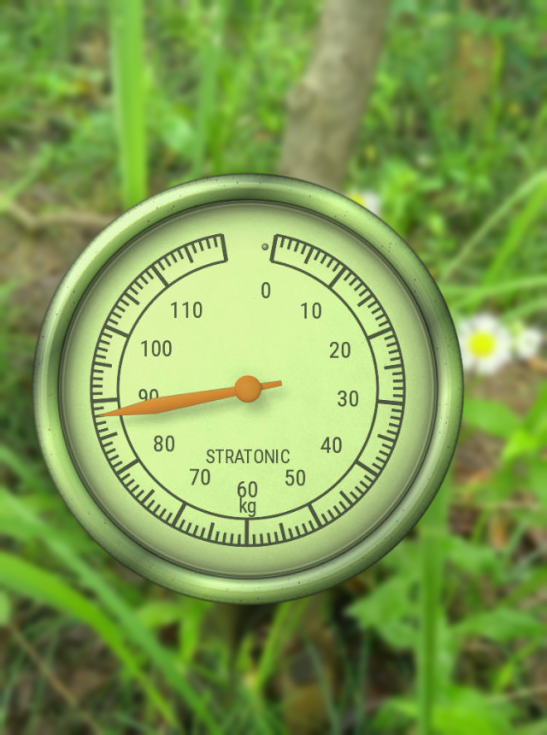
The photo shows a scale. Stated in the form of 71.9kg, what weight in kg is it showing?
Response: 88kg
